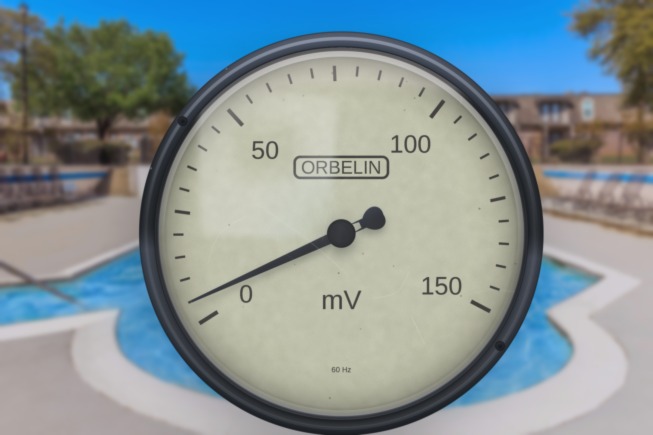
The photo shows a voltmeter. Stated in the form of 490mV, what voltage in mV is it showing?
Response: 5mV
